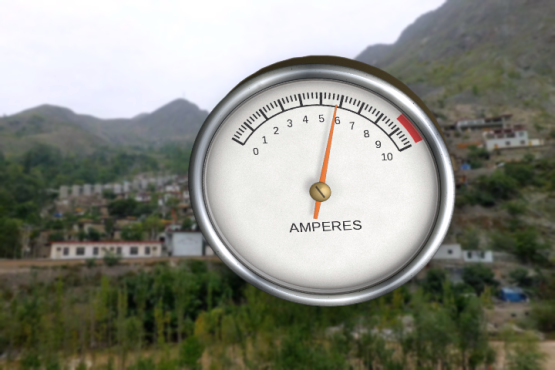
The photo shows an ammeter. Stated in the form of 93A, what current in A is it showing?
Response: 5.8A
